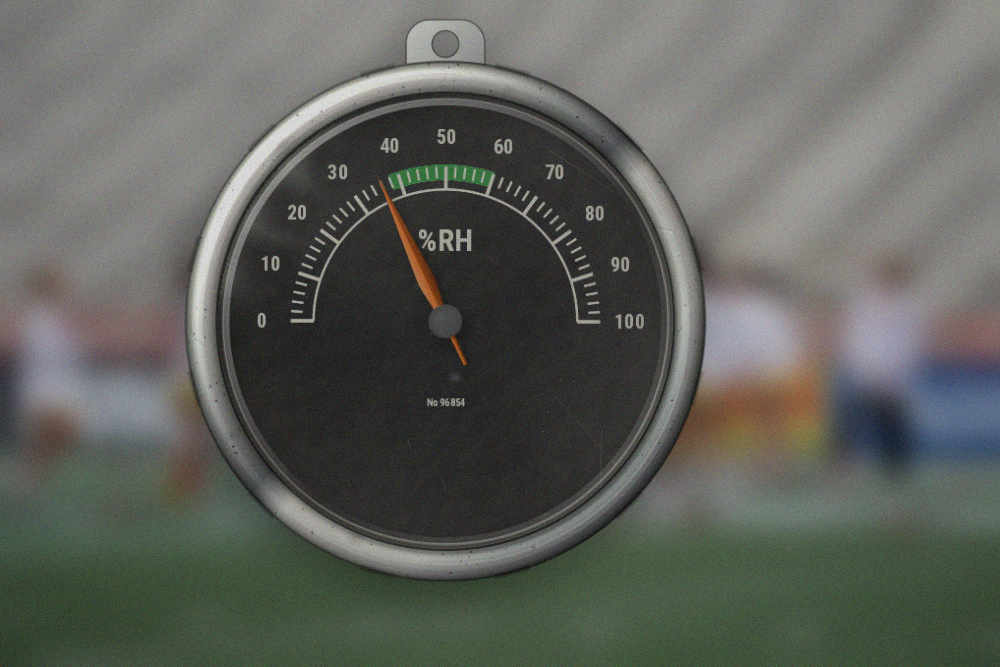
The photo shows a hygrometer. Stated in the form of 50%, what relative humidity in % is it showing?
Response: 36%
